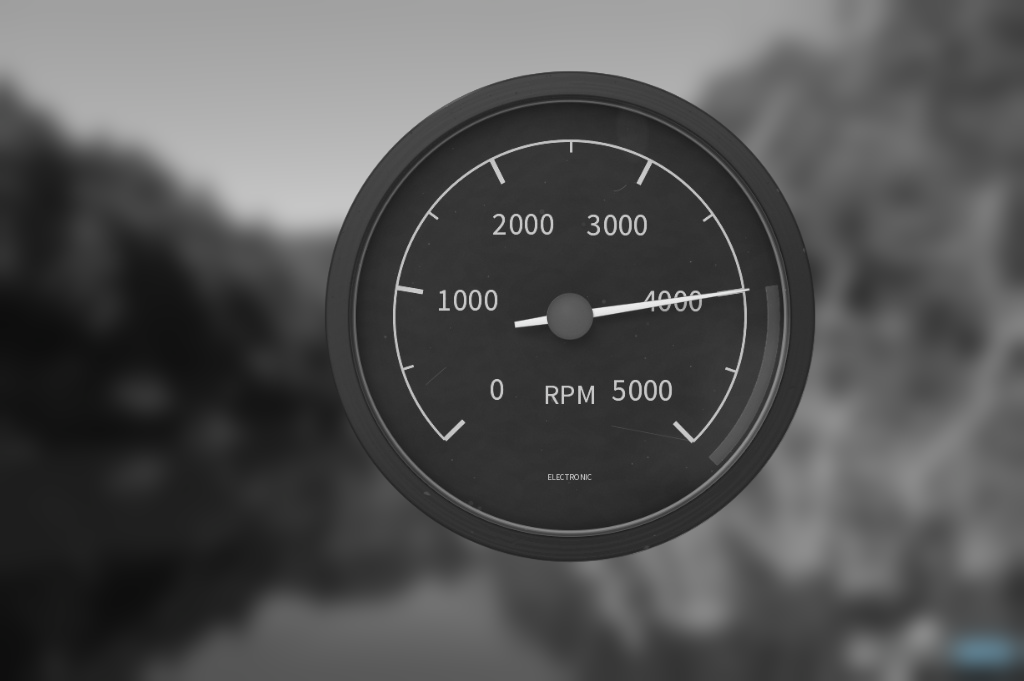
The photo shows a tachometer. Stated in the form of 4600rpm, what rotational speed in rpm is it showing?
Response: 4000rpm
